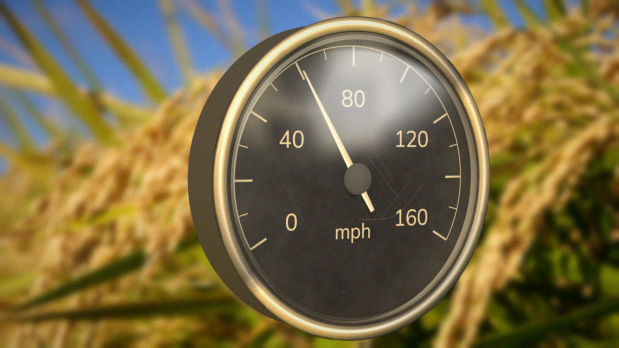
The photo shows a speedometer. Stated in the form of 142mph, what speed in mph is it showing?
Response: 60mph
